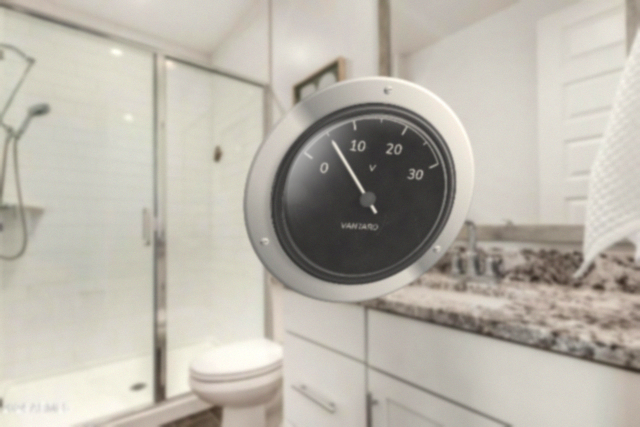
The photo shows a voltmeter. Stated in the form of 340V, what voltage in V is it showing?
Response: 5V
